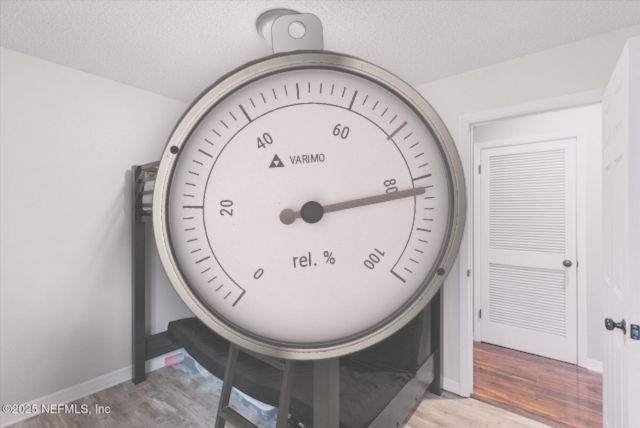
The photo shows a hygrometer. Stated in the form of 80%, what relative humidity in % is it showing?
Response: 82%
